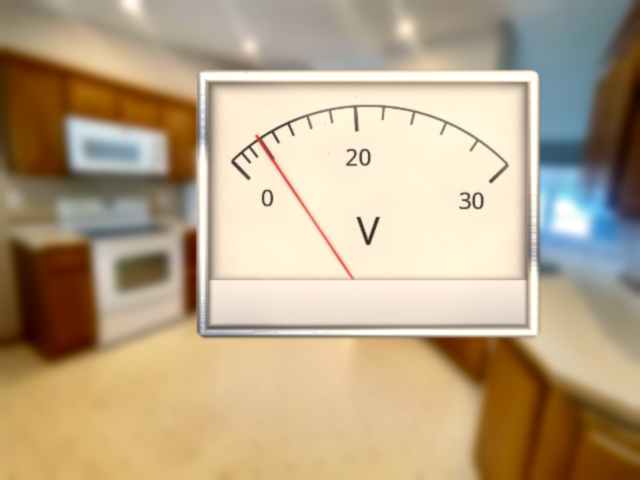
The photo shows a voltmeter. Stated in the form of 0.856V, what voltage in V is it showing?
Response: 10V
